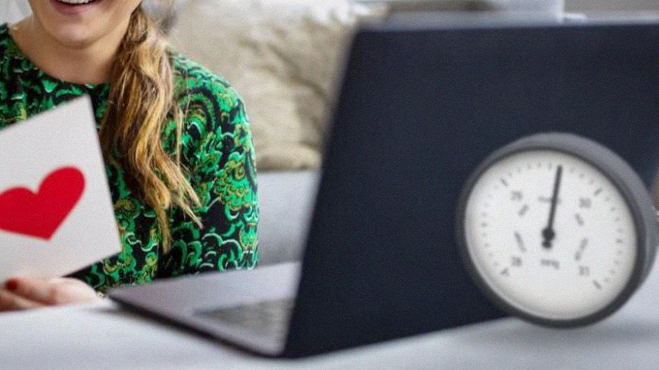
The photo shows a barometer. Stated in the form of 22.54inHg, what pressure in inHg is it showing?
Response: 29.6inHg
